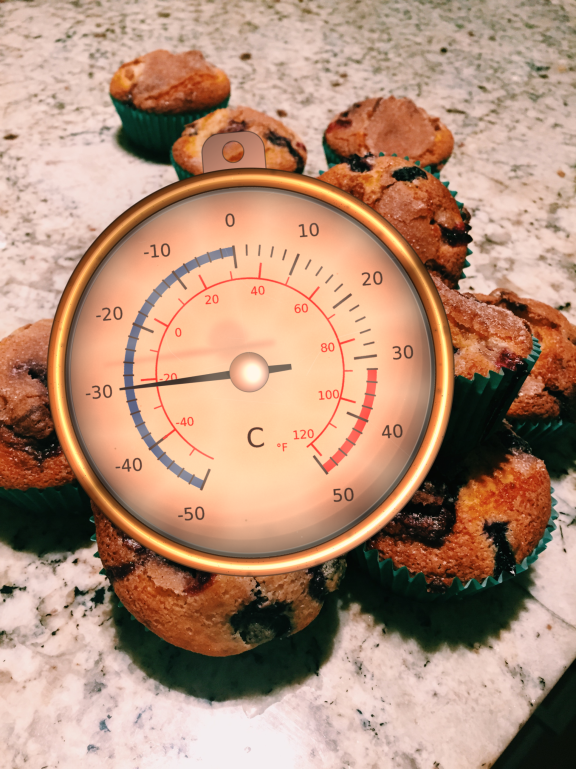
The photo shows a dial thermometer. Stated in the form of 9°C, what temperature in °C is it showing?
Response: -30°C
